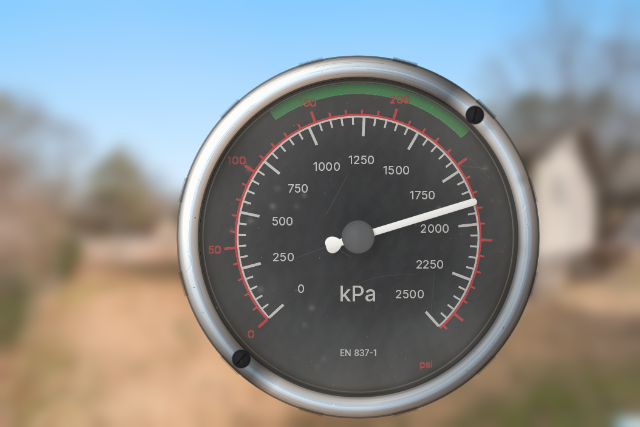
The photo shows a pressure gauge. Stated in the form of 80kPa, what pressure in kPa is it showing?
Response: 1900kPa
